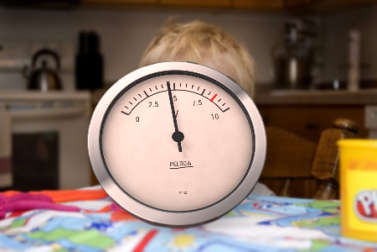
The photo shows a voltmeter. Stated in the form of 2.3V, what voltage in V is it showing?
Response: 4.5V
